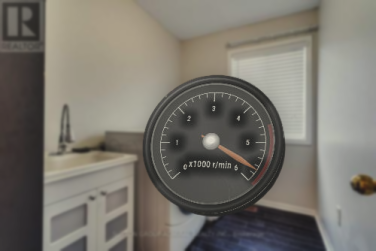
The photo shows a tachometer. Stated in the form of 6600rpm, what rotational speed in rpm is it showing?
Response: 5700rpm
